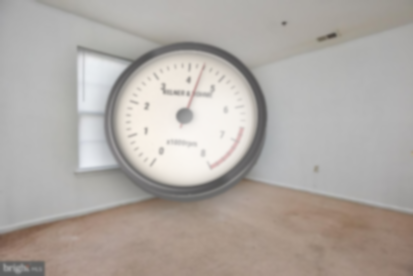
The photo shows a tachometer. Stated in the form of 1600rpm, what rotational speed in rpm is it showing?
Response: 4400rpm
